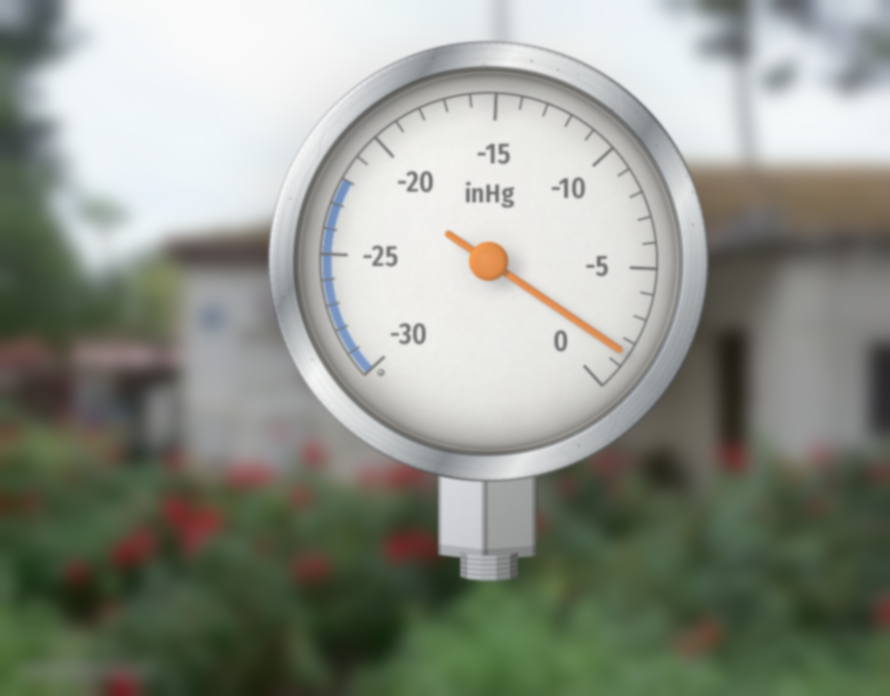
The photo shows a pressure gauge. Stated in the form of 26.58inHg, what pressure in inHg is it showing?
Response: -1.5inHg
